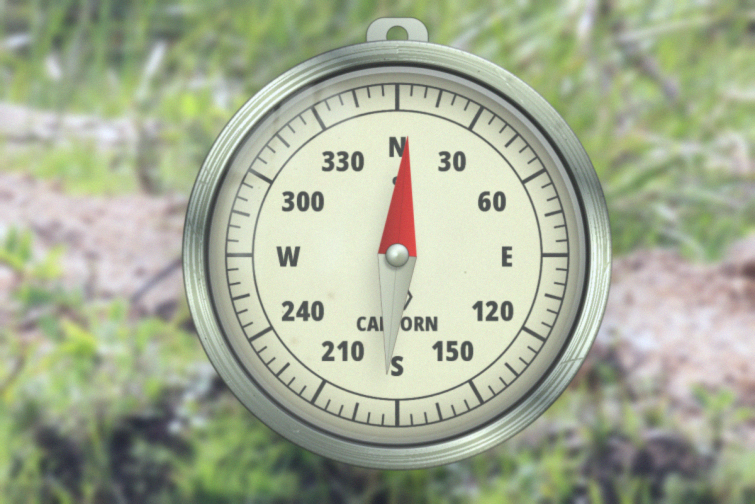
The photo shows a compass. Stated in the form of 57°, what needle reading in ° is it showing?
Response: 5°
